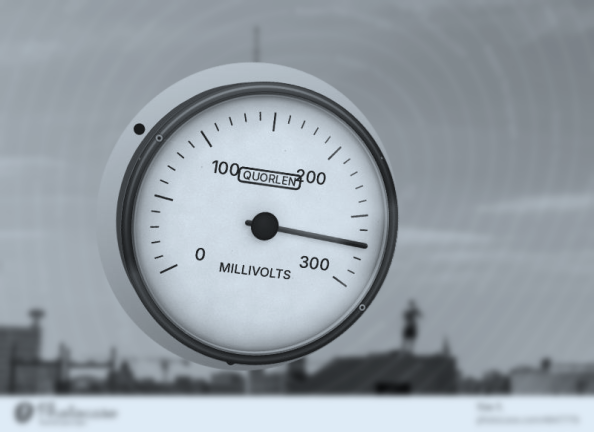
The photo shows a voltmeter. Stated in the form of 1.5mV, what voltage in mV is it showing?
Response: 270mV
